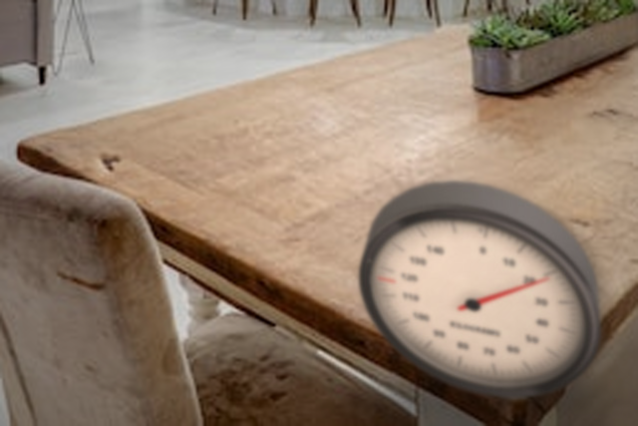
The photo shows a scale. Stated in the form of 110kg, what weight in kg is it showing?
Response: 20kg
